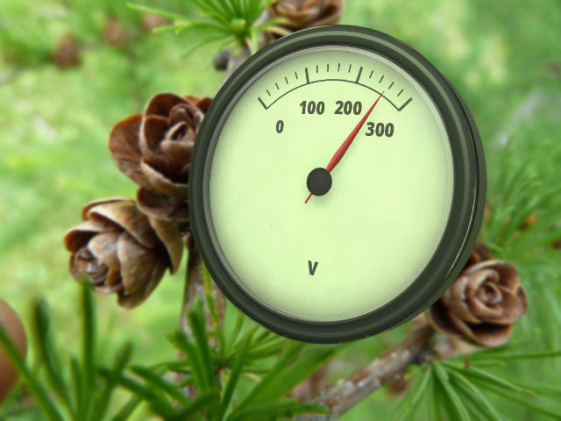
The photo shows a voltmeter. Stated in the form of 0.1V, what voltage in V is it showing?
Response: 260V
